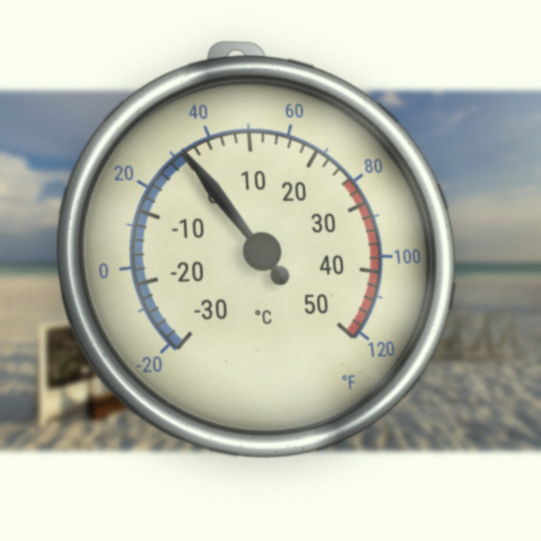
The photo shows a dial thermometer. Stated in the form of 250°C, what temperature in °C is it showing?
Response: 0°C
